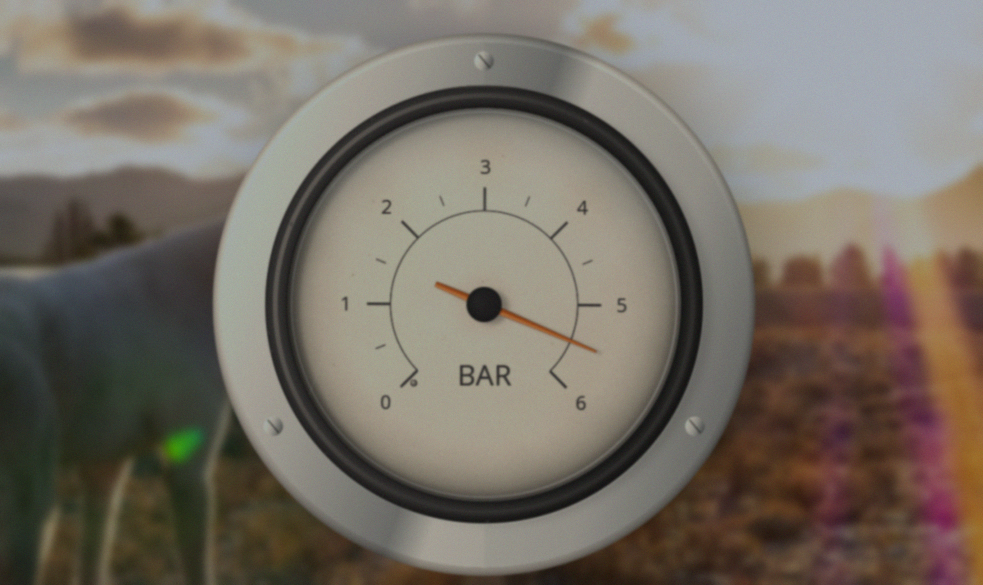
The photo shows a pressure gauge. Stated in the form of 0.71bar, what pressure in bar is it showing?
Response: 5.5bar
